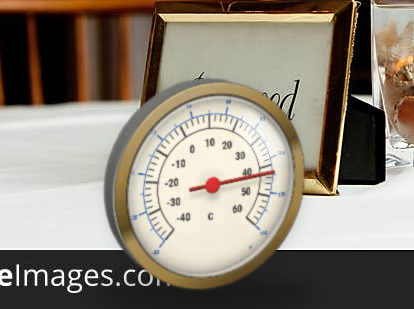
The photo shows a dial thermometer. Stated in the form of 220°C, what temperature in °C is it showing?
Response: 42°C
